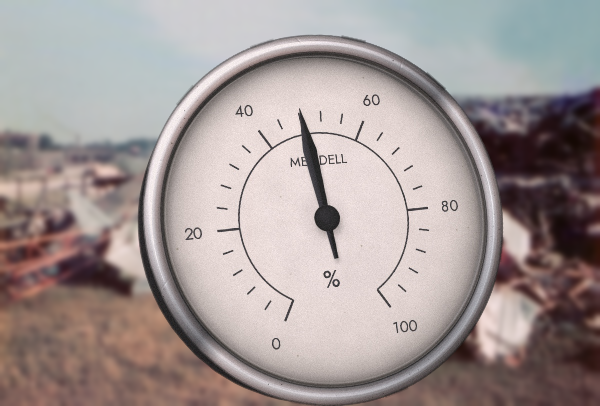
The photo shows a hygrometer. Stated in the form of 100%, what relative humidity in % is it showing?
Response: 48%
